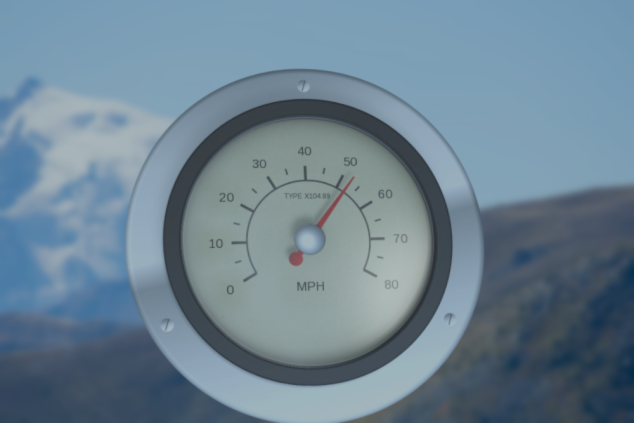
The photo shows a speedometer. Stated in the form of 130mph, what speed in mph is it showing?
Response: 52.5mph
